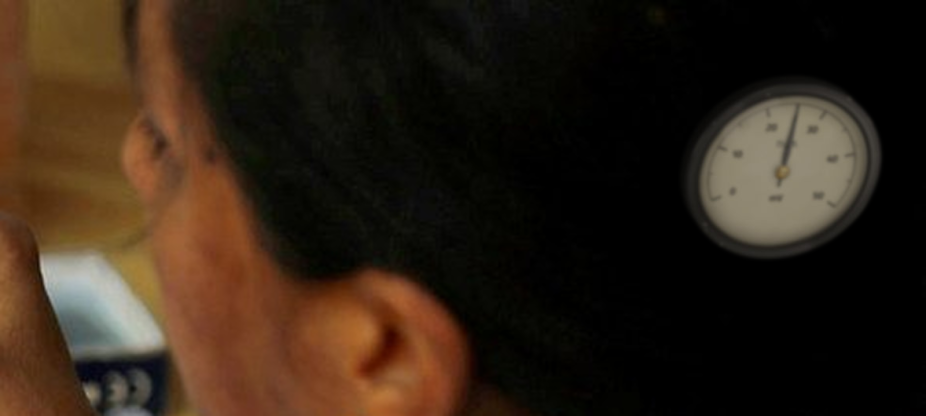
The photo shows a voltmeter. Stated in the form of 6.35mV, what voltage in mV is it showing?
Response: 25mV
